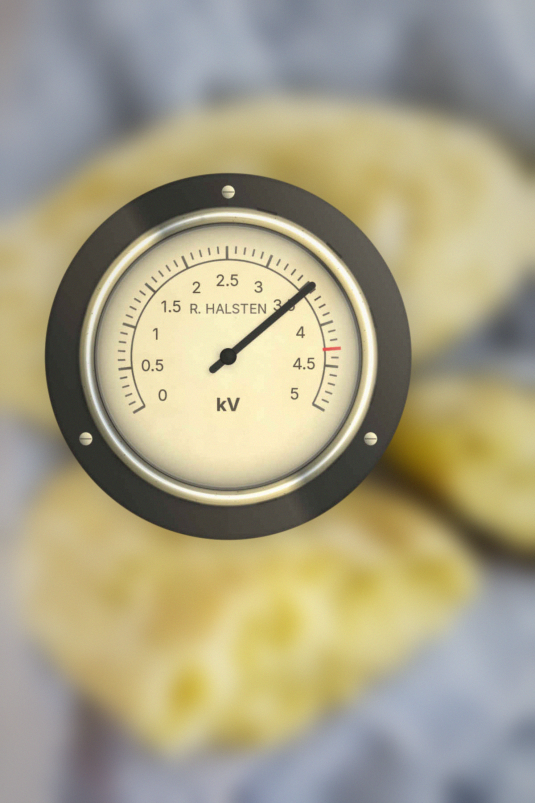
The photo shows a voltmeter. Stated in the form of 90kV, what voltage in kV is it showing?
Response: 3.55kV
